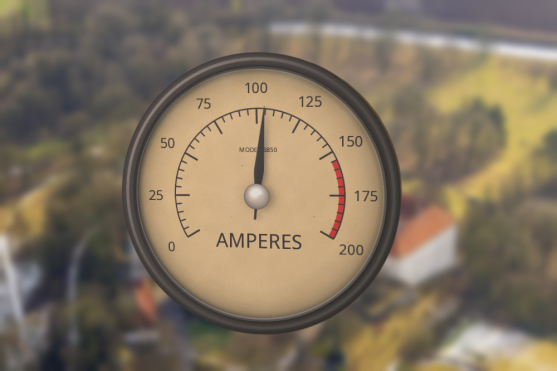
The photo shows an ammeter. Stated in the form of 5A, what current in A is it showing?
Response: 105A
